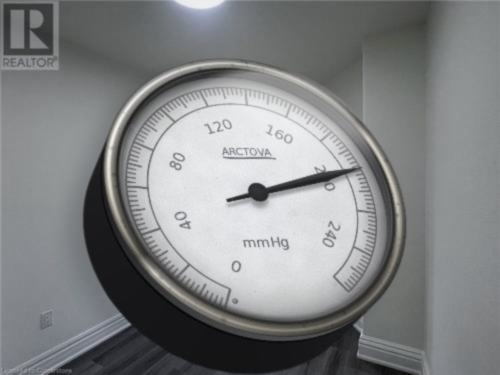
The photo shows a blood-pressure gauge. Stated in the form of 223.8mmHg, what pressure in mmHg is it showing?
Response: 200mmHg
